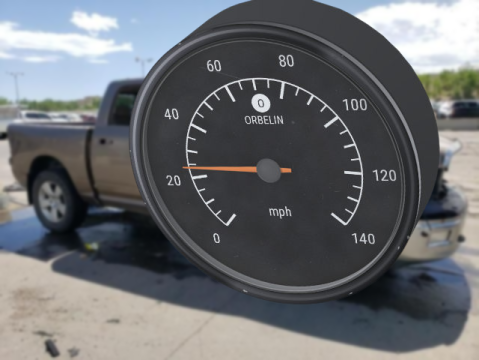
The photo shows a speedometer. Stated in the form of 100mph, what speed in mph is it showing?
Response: 25mph
